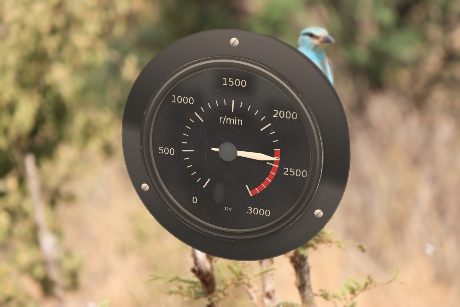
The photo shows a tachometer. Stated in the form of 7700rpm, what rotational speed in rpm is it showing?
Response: 2400rpm
